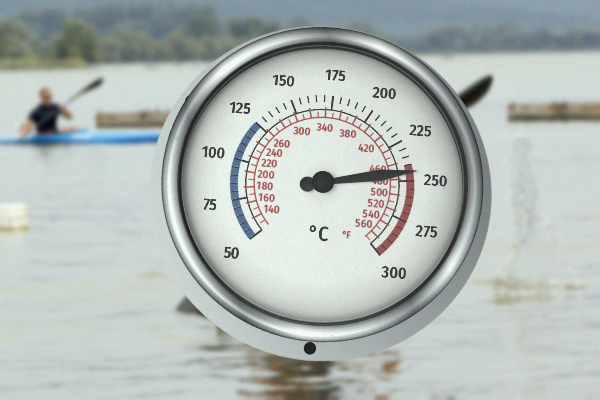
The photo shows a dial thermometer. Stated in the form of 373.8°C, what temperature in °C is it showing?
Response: 245°C
